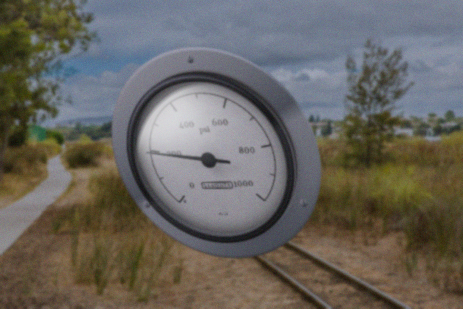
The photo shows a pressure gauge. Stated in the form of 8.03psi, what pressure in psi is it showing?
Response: 200psi
